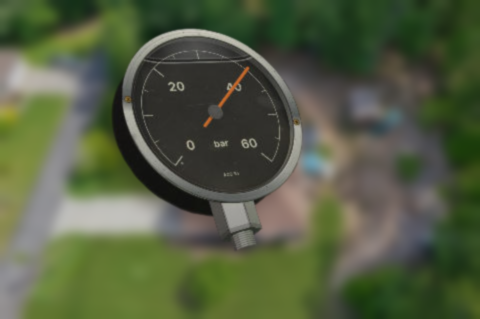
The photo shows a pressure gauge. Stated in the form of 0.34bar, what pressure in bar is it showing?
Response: 40bar
